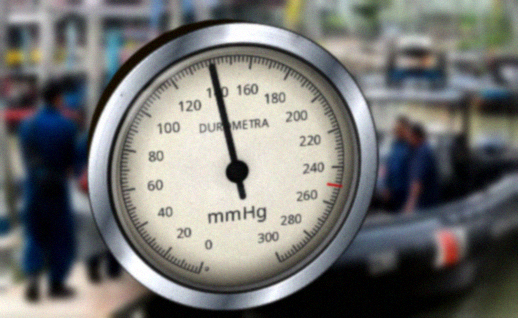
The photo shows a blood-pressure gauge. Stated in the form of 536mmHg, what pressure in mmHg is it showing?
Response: 140mmHg
